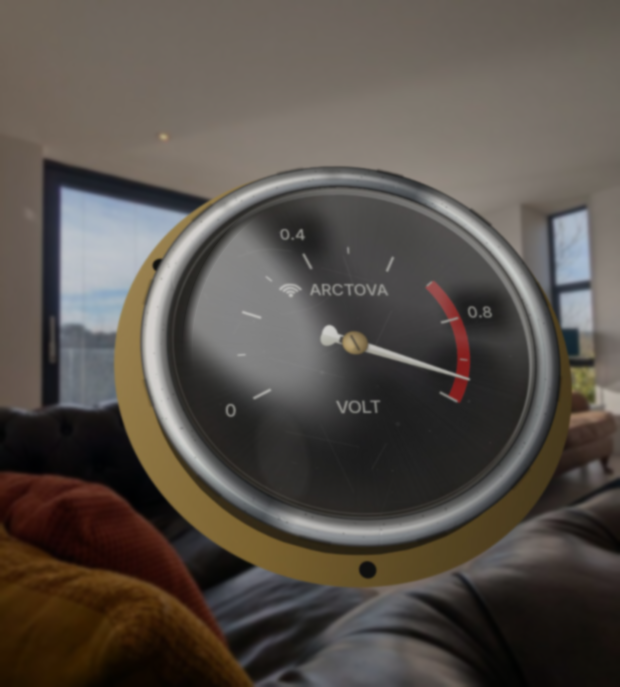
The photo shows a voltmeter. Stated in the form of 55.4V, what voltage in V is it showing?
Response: 0.95V
